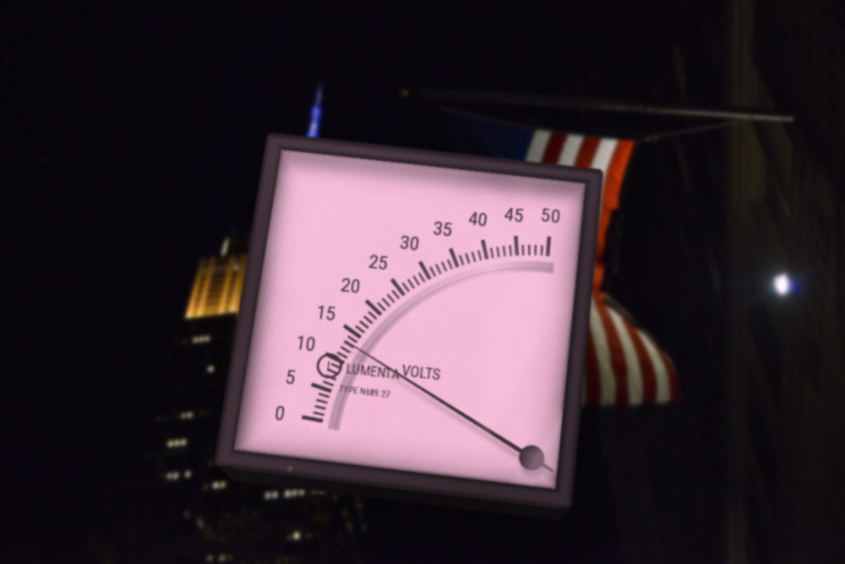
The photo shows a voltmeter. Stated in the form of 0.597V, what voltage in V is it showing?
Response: 13V
